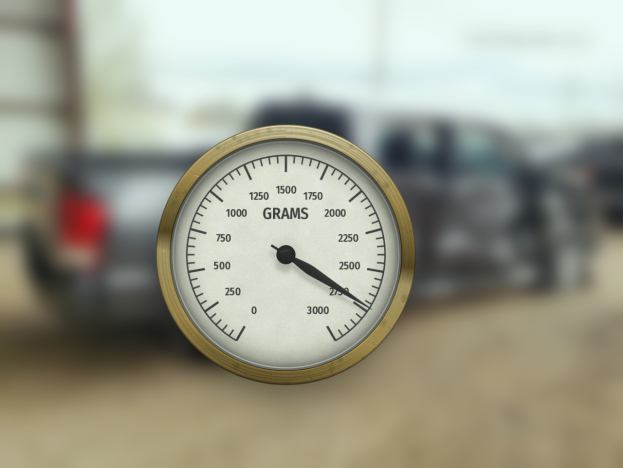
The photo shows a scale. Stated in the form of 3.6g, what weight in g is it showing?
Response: 2725g
